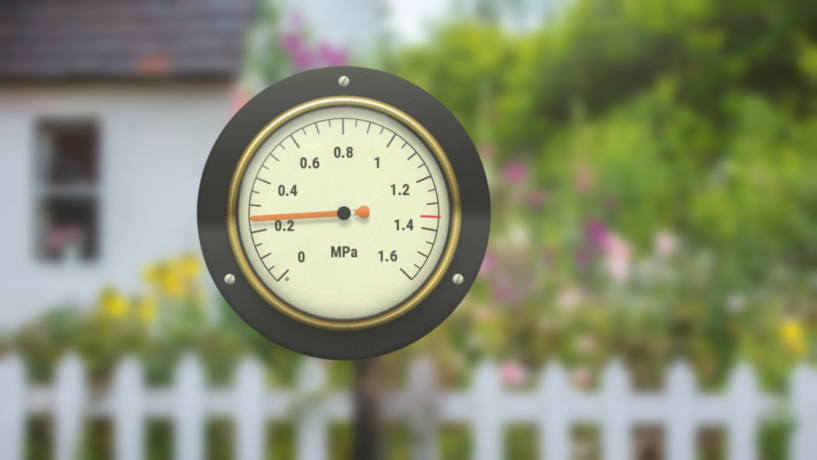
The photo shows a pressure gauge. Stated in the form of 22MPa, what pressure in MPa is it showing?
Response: 0.25MPa
